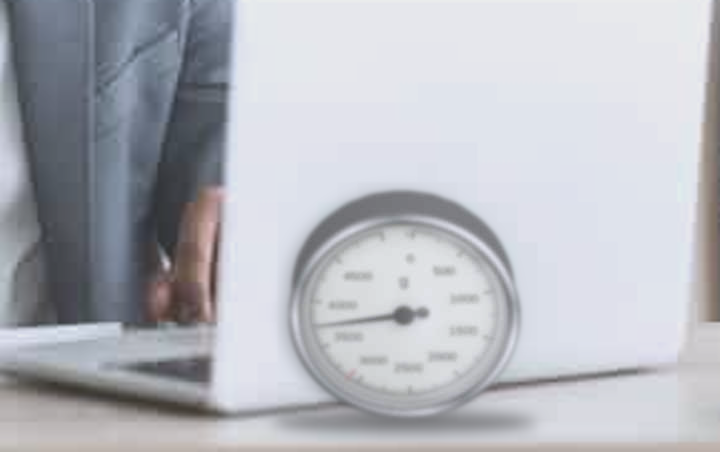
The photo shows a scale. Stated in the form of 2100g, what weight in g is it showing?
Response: 3750g
